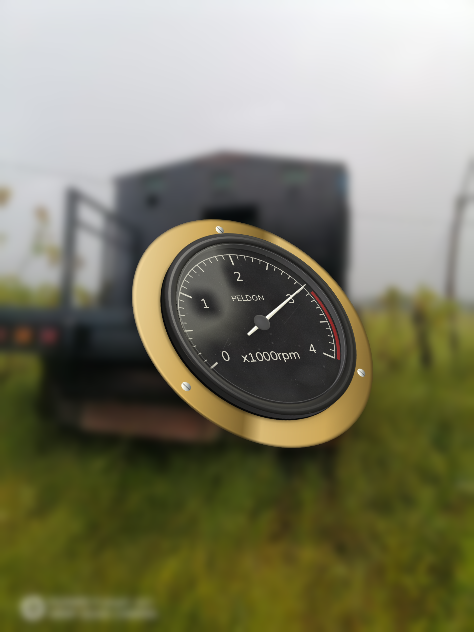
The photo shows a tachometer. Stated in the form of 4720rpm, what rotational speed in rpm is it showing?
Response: 3000rpm
